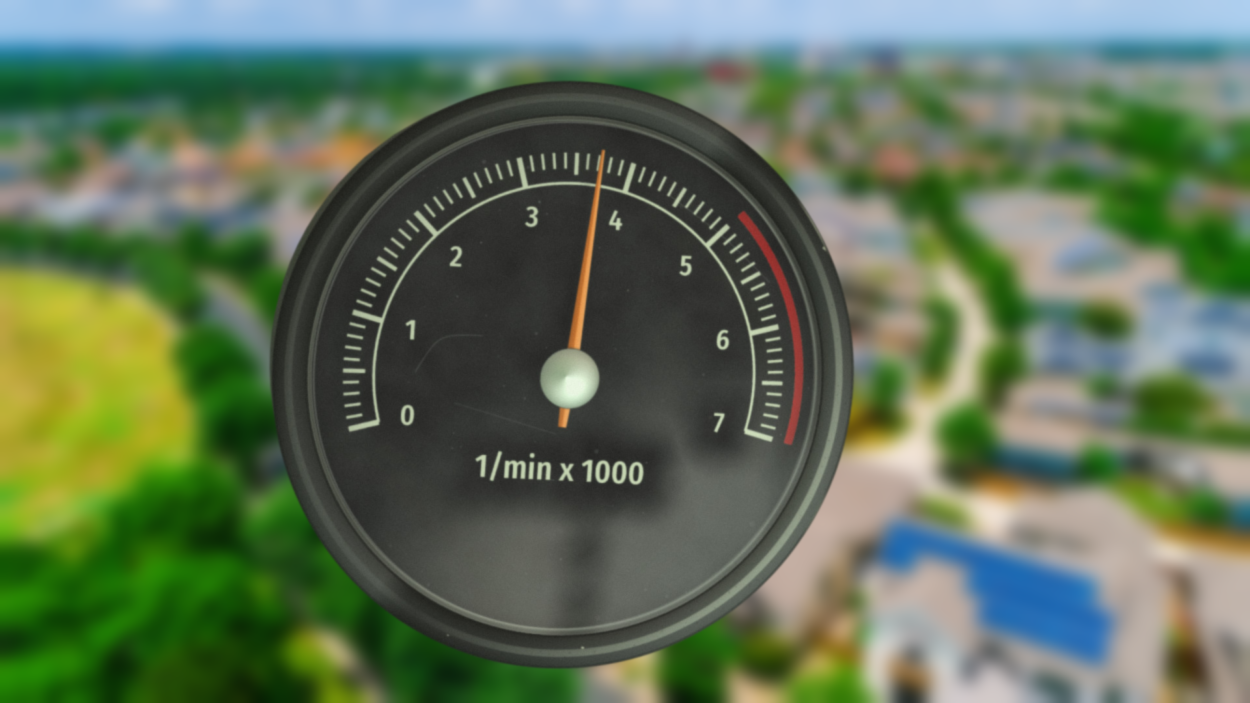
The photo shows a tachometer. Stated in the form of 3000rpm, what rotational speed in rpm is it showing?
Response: 3700rpm
